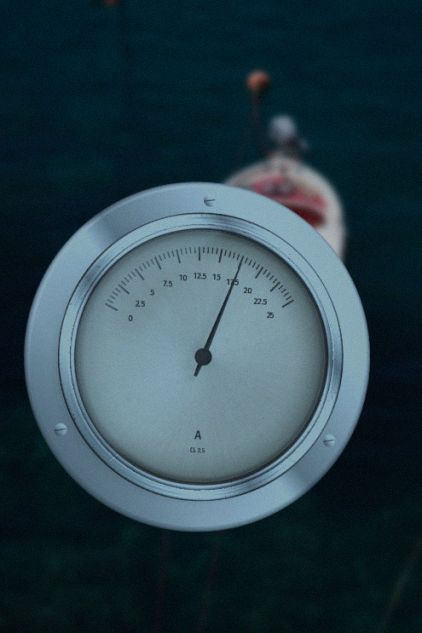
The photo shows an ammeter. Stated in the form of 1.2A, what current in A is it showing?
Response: 17.5A
